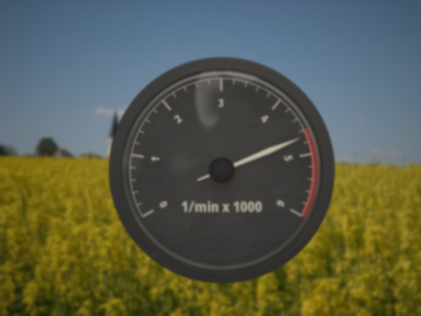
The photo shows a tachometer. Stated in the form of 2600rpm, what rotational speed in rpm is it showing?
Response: 4700rpm
